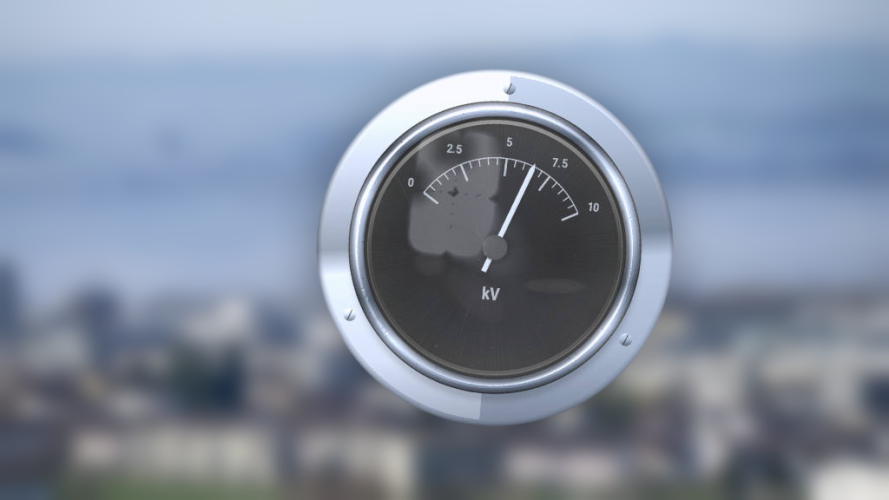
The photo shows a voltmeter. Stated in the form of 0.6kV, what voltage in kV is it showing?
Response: 6.5kV
